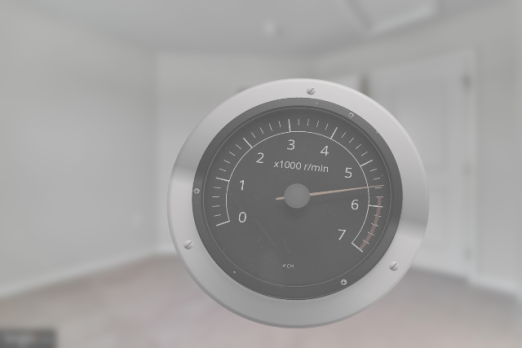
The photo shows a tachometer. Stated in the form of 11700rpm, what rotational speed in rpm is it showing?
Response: 5600rpm
